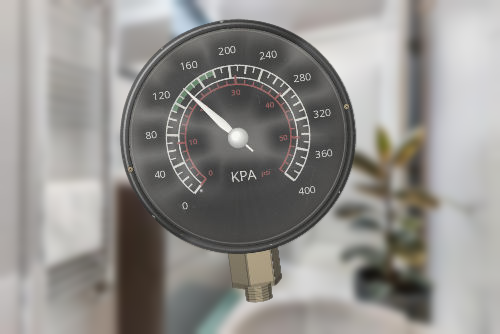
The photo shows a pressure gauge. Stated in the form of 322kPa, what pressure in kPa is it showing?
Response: 140kPa
